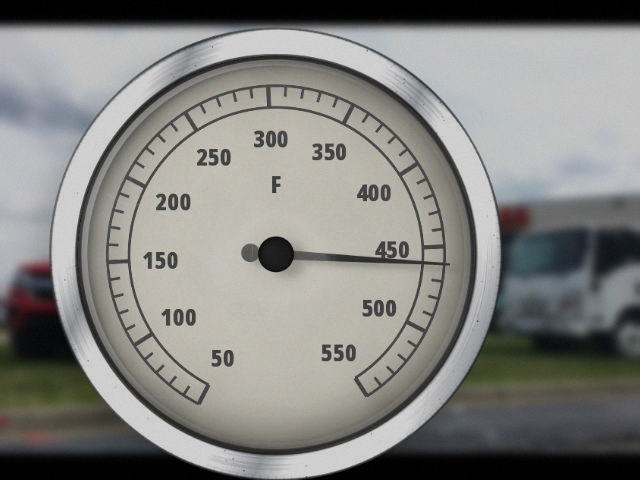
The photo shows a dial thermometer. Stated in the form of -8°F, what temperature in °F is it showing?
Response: 460°F
